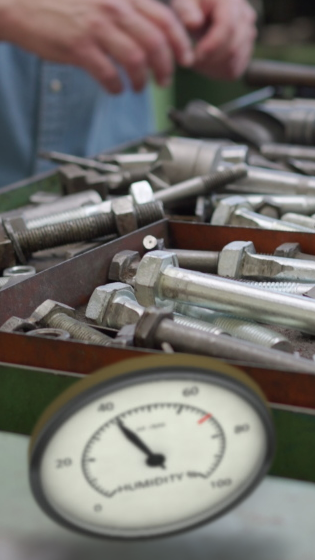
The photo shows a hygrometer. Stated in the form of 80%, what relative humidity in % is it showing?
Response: 40%
